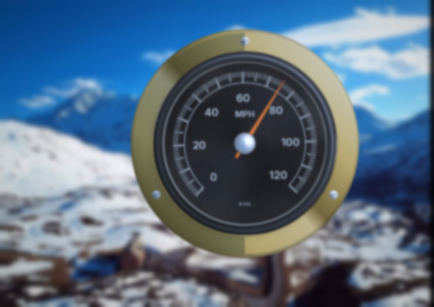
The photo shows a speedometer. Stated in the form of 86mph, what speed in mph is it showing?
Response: 75mph
